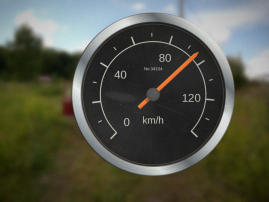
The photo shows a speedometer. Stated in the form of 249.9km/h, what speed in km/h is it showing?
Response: 95km/h
